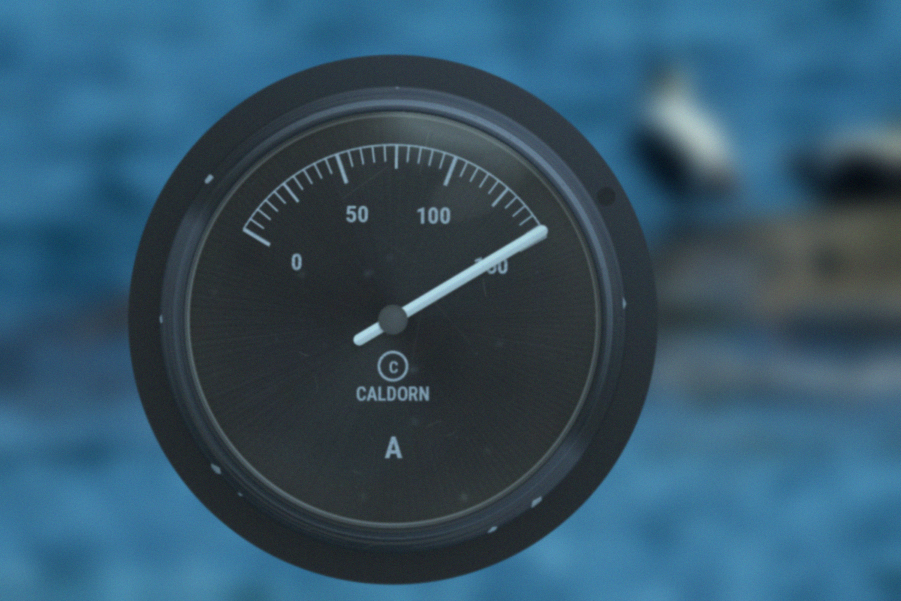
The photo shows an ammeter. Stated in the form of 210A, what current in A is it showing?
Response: 147.5A
